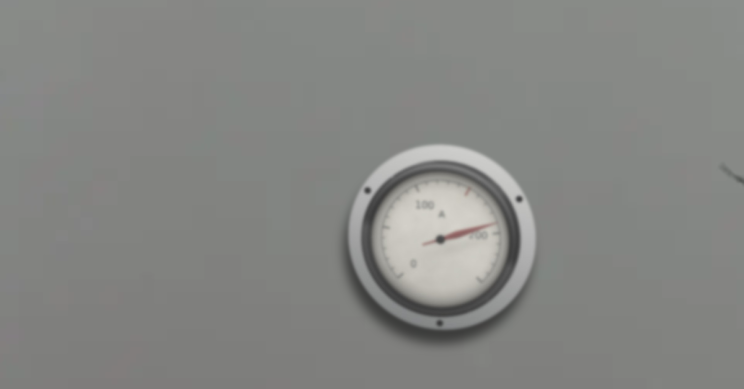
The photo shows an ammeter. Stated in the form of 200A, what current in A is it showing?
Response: 190A
